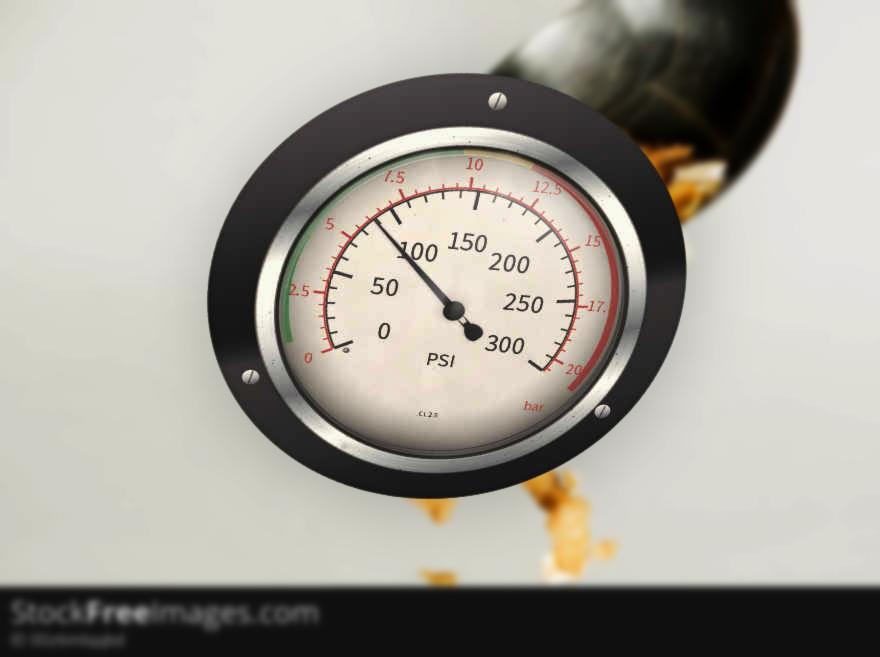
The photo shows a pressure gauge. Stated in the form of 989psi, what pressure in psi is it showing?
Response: 90psi
